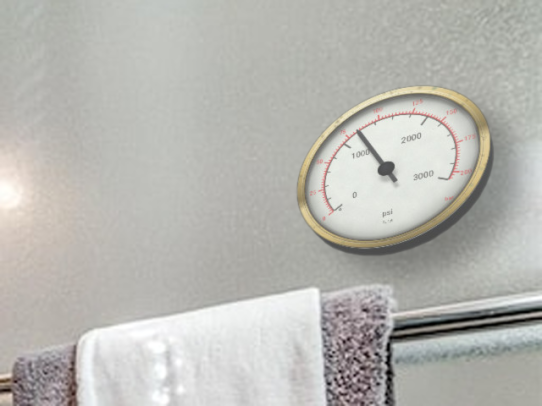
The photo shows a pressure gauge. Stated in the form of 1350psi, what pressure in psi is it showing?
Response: 1200psi
